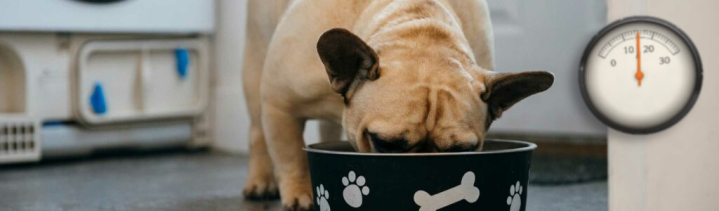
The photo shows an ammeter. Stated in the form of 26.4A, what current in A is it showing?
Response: 15A
